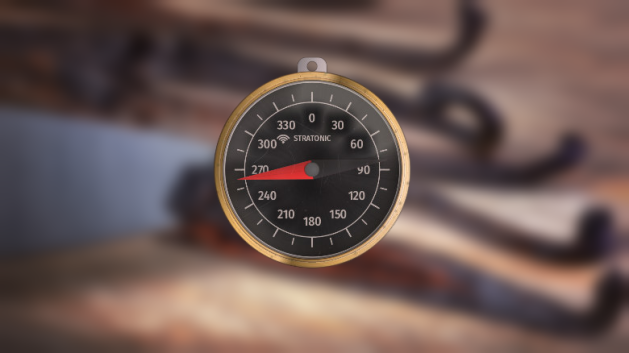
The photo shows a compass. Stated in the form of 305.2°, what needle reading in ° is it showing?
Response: 262.5°
